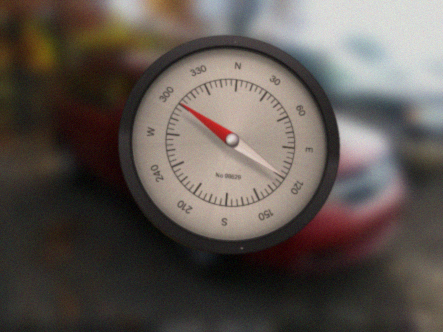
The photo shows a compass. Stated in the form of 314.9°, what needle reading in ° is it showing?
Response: 300°
